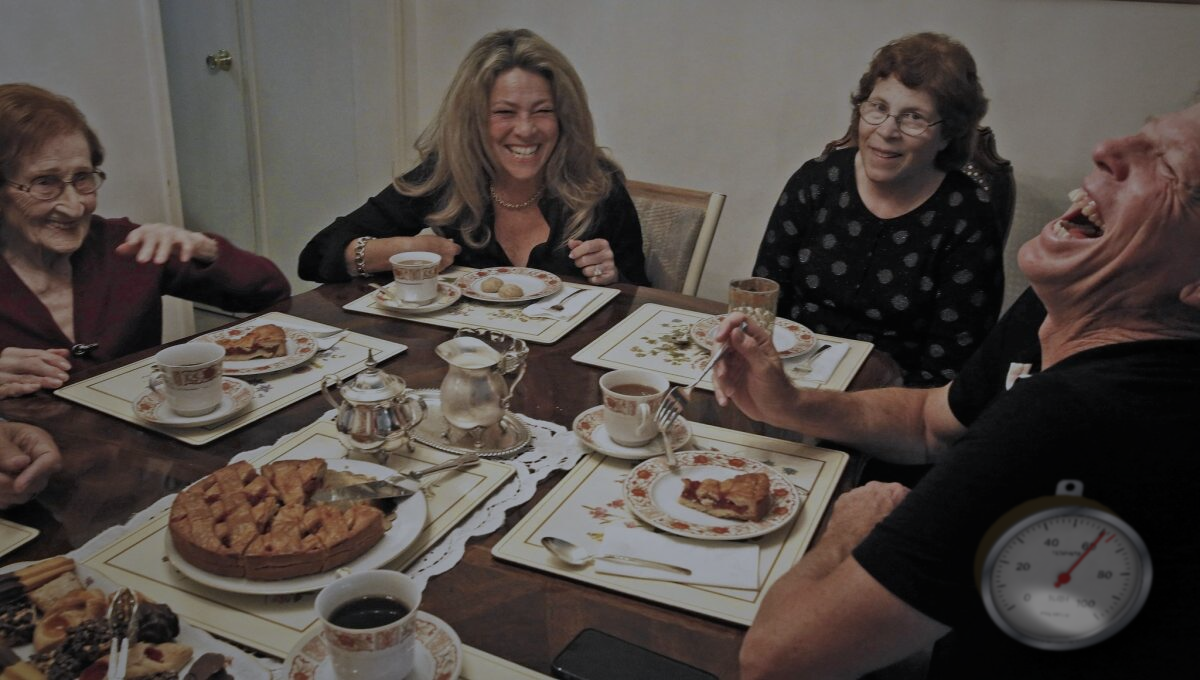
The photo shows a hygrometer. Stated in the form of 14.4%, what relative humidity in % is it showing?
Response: 60%
